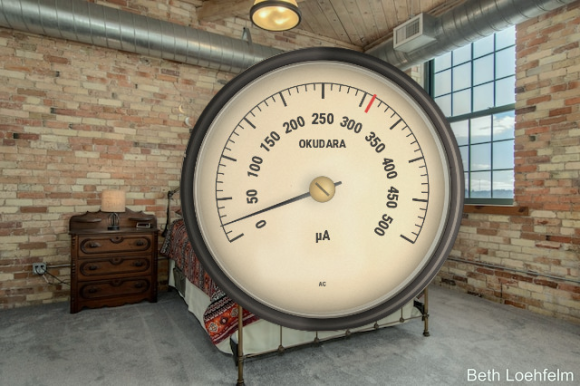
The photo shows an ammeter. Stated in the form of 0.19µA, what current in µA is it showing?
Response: 20µA
